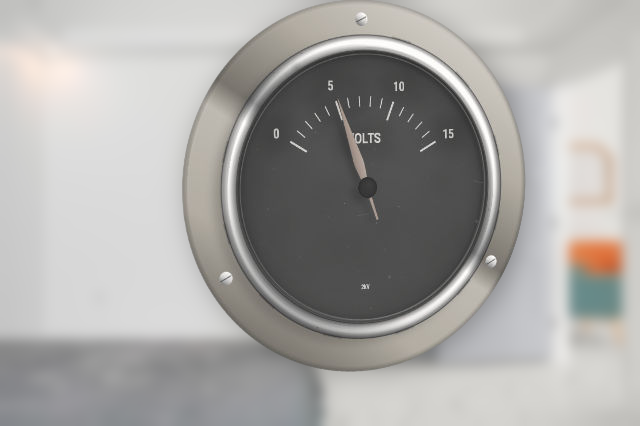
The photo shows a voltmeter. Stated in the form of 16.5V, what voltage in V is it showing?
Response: 5V
